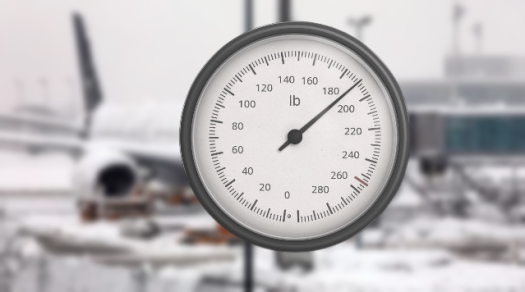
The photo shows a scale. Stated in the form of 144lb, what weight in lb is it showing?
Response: 190lb
